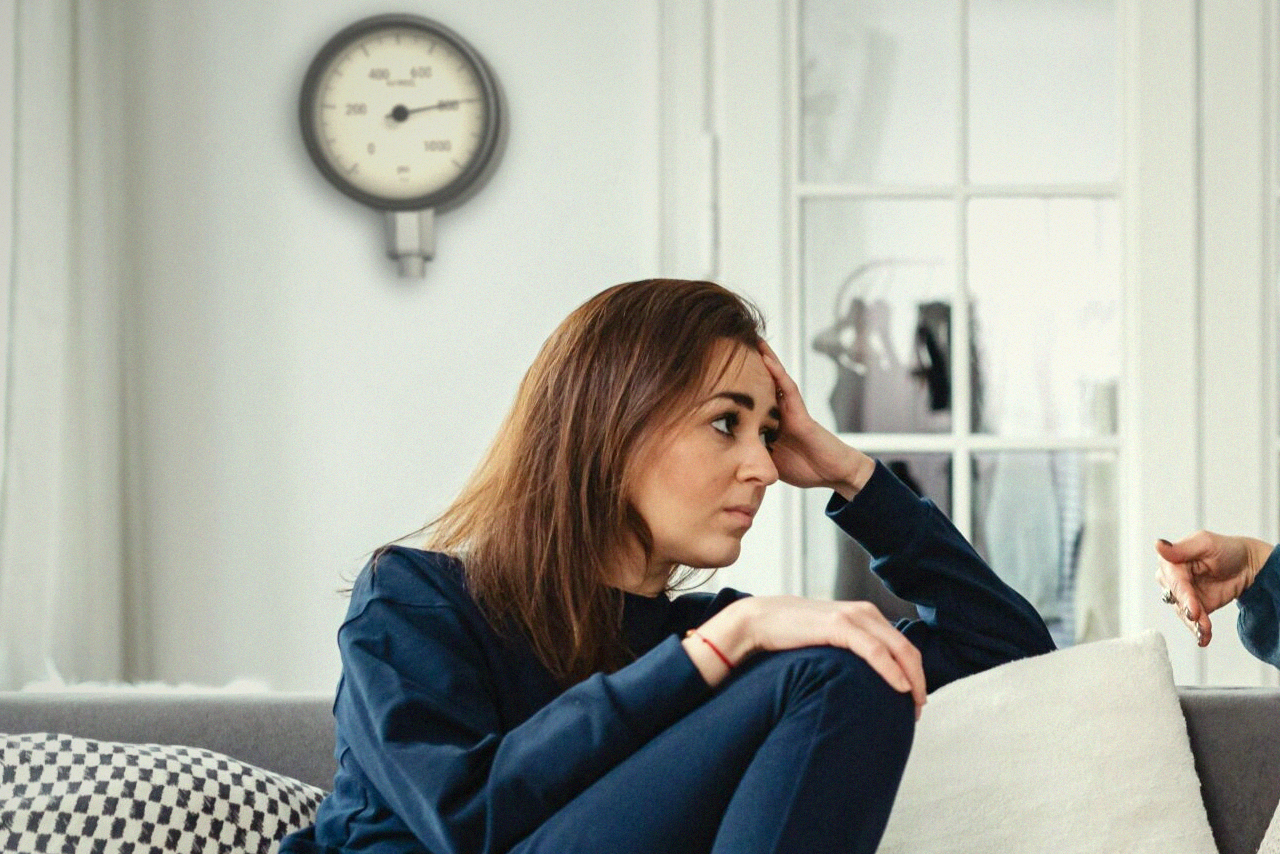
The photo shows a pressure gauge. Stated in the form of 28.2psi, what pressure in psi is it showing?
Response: 800psi
